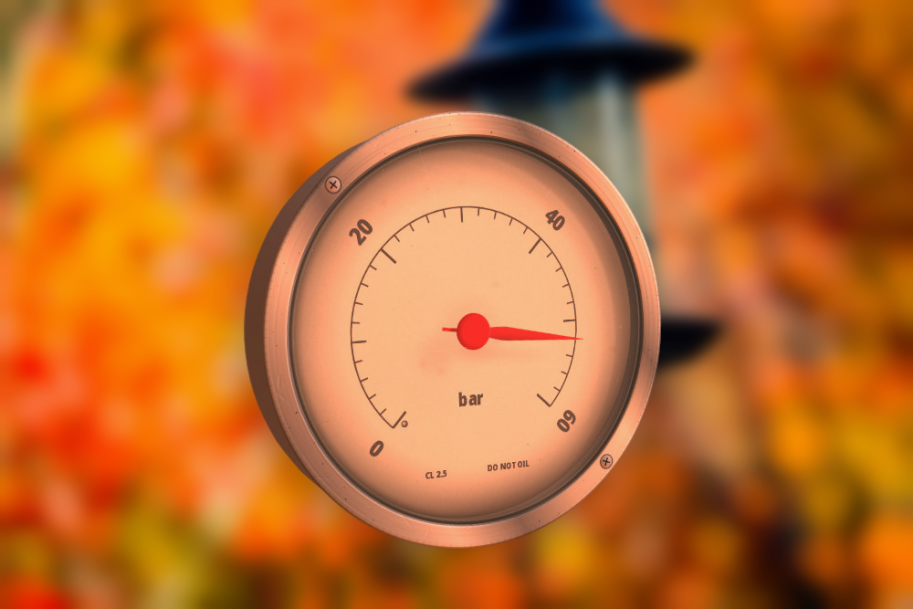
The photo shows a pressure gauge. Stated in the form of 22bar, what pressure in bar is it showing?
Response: 52bar
